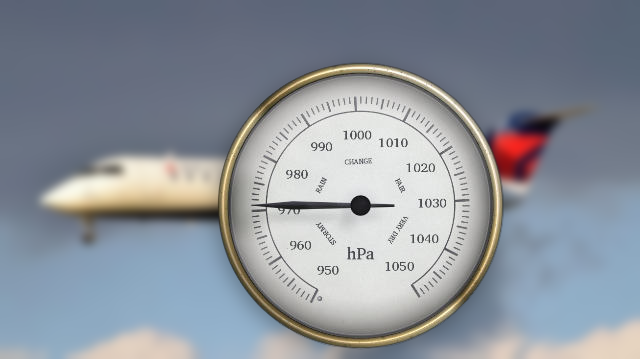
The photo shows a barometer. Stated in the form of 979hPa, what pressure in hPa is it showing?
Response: 971hPa
